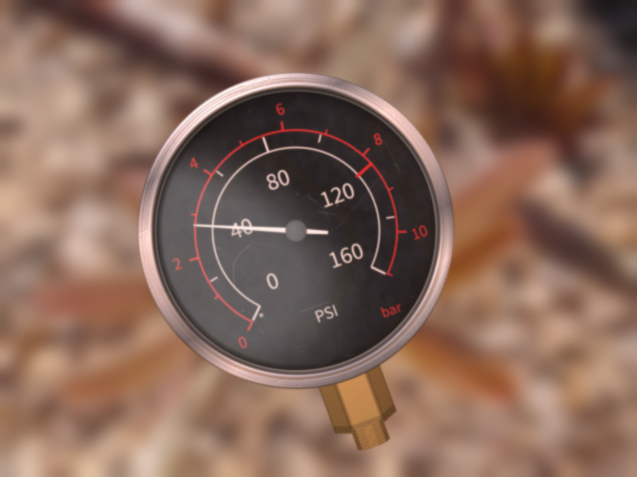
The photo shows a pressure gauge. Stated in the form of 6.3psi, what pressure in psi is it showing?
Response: 40psi
